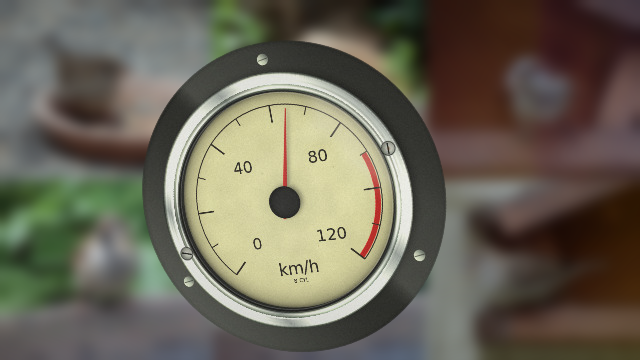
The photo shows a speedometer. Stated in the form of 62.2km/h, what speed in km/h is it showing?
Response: 65km/h
